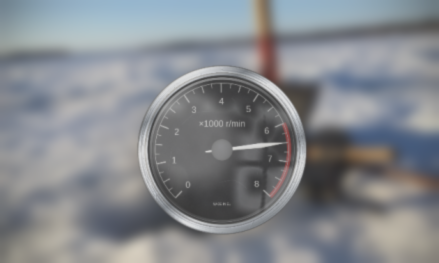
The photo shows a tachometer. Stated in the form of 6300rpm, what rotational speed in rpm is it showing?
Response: 6500rpm
